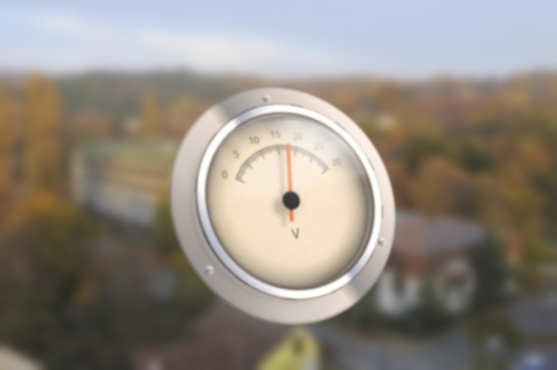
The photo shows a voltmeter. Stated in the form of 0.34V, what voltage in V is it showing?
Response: 17.5V
